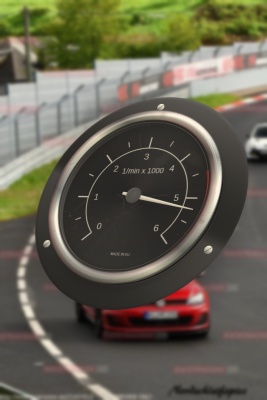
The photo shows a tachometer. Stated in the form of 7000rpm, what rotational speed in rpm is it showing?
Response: 5250rpm
